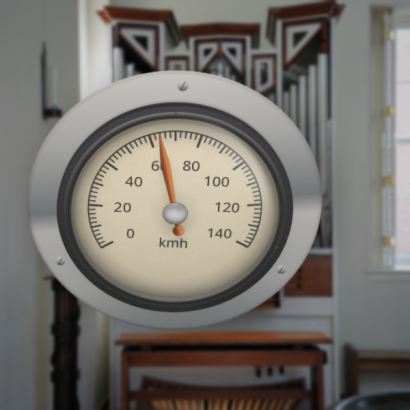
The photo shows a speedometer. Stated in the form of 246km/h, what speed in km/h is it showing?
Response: 64km/h
